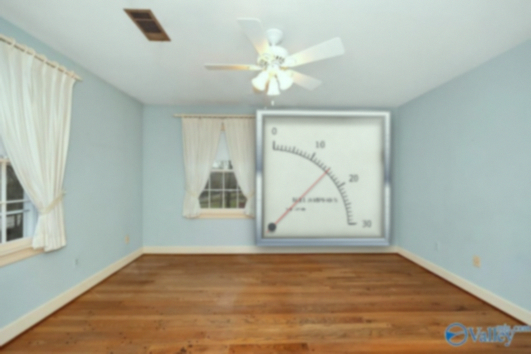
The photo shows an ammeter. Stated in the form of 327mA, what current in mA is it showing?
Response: 15mA
